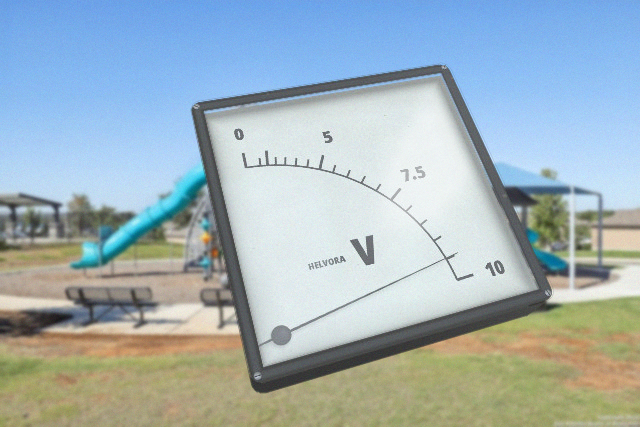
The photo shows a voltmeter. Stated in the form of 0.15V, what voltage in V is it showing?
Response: 9.5V
